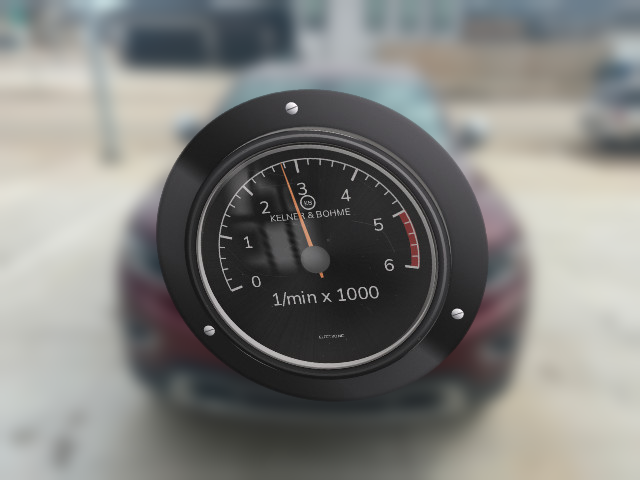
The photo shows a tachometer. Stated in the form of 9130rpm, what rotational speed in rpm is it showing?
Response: 2800rpm
